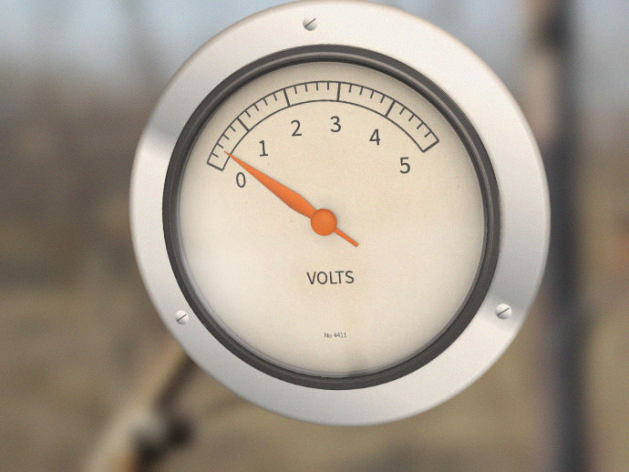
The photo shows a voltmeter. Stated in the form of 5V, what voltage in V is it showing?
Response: 0.4V
